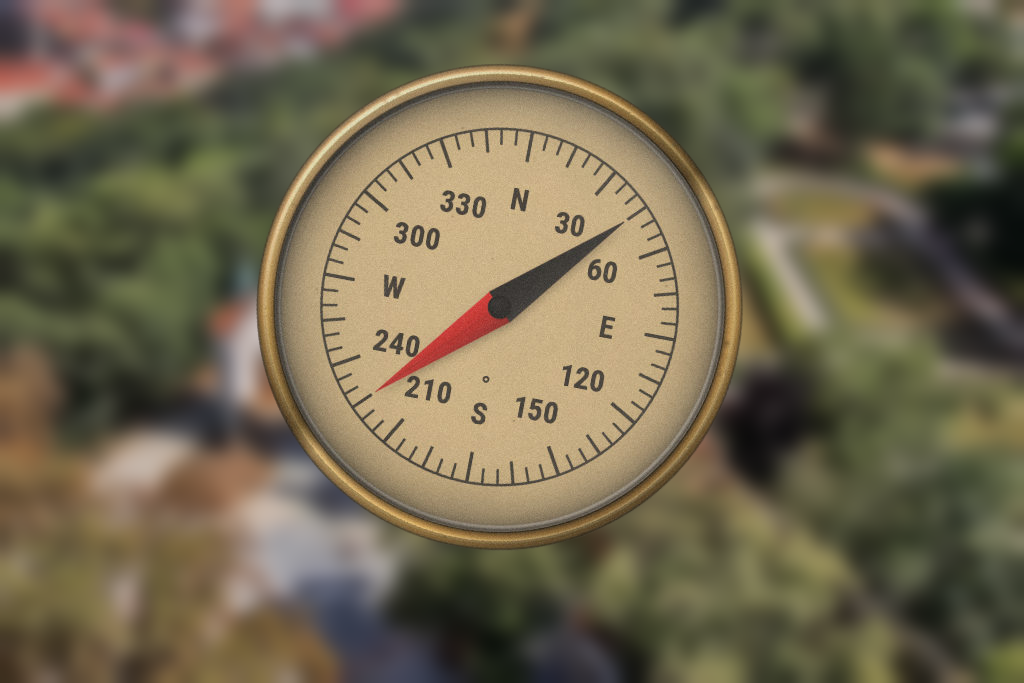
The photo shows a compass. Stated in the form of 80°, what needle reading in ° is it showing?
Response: 225°
